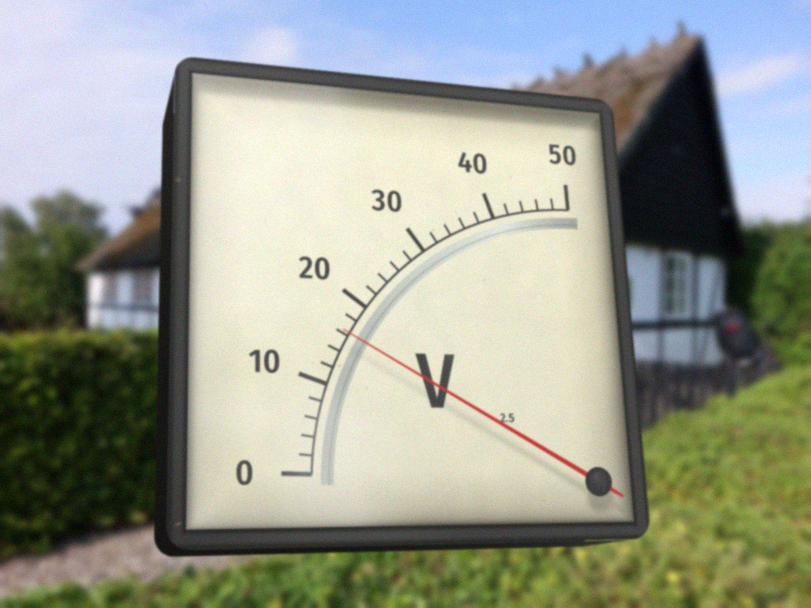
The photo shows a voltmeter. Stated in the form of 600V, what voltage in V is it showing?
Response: 16V
